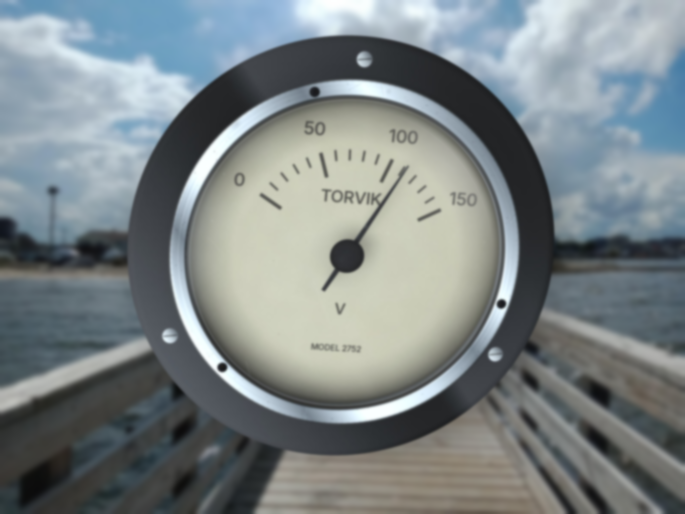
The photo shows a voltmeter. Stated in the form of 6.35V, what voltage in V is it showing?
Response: 110V
